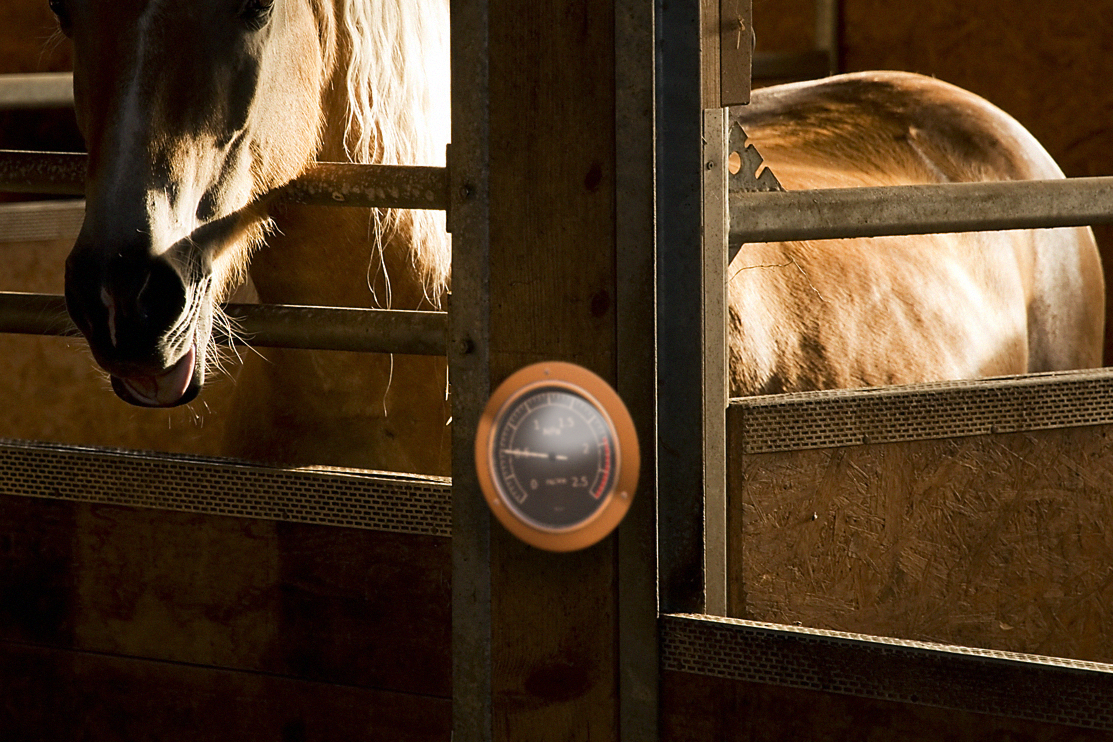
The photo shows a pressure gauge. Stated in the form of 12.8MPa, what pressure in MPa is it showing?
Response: 0.5MPa
